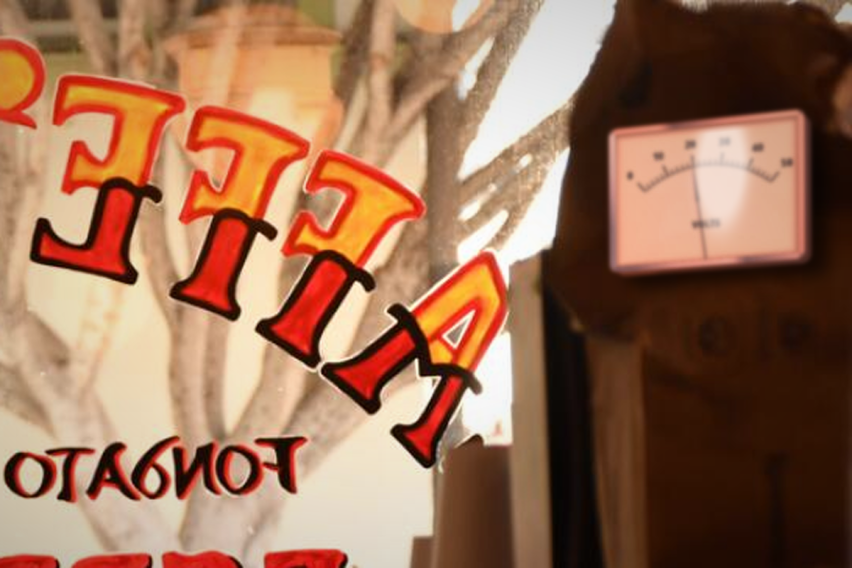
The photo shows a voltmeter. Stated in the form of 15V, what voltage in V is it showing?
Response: 20V
